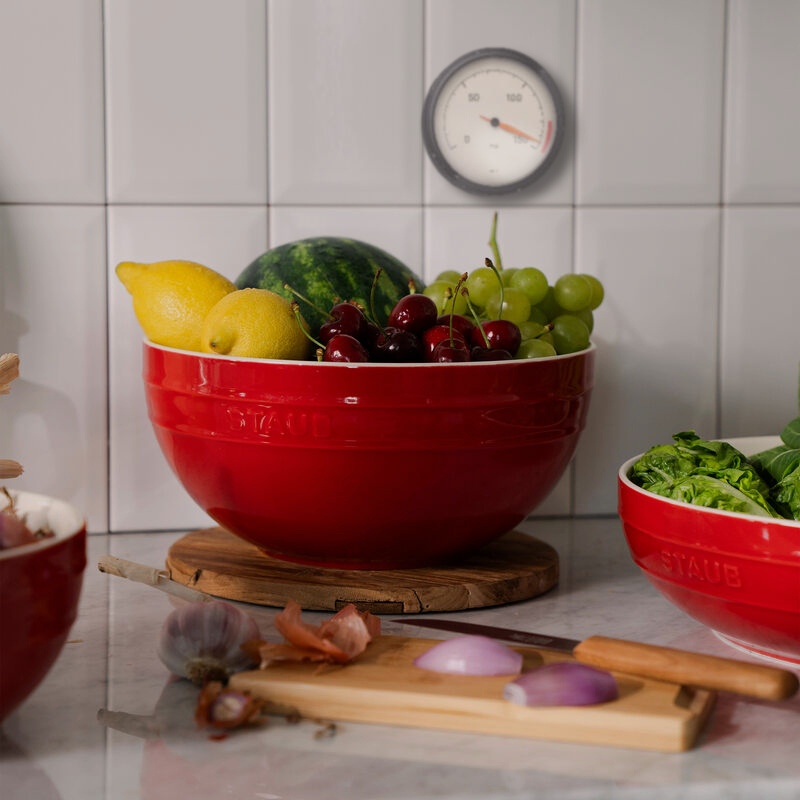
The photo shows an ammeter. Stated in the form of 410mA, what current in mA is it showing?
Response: 145mA
